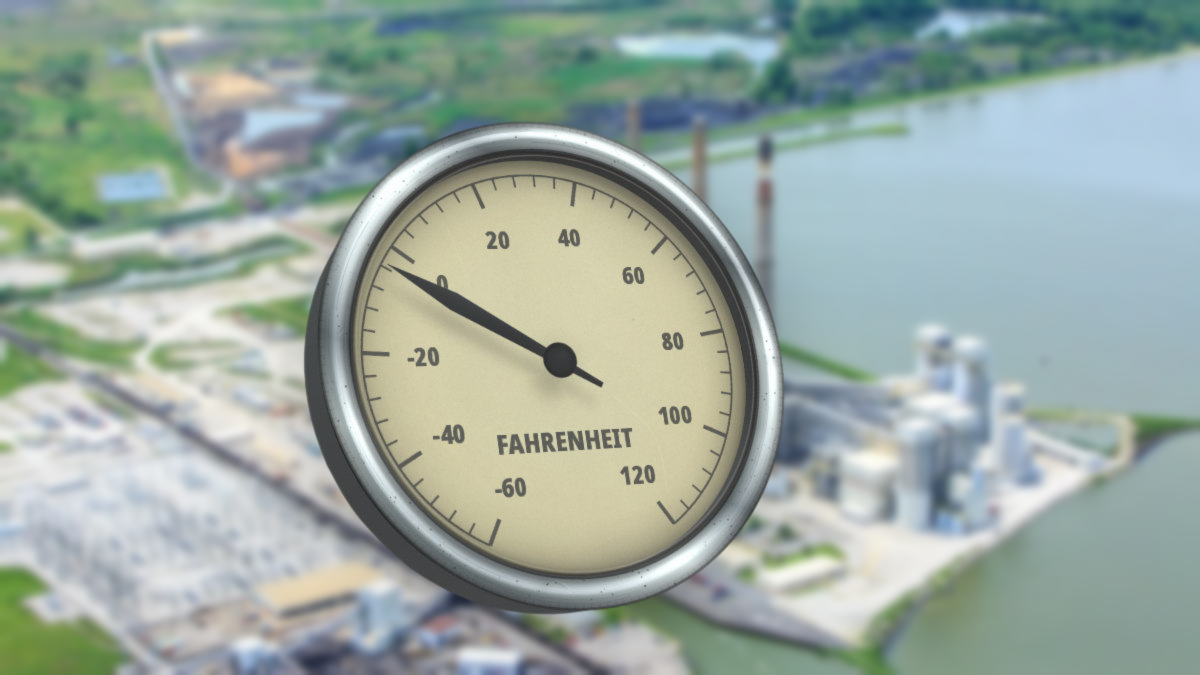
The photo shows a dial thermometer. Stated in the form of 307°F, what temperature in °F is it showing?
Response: -4°F
